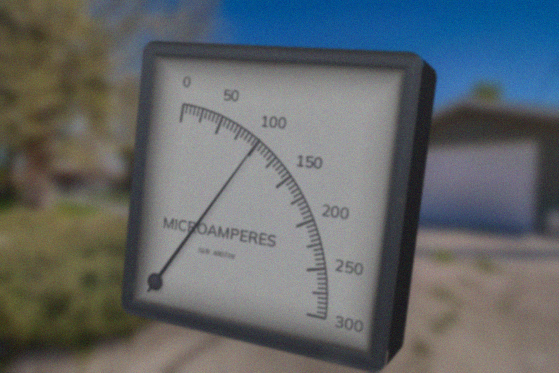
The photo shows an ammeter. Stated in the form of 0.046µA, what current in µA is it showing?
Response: 100µA
